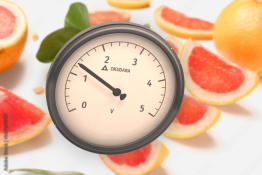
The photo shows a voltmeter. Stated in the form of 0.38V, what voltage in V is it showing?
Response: 1.3V
